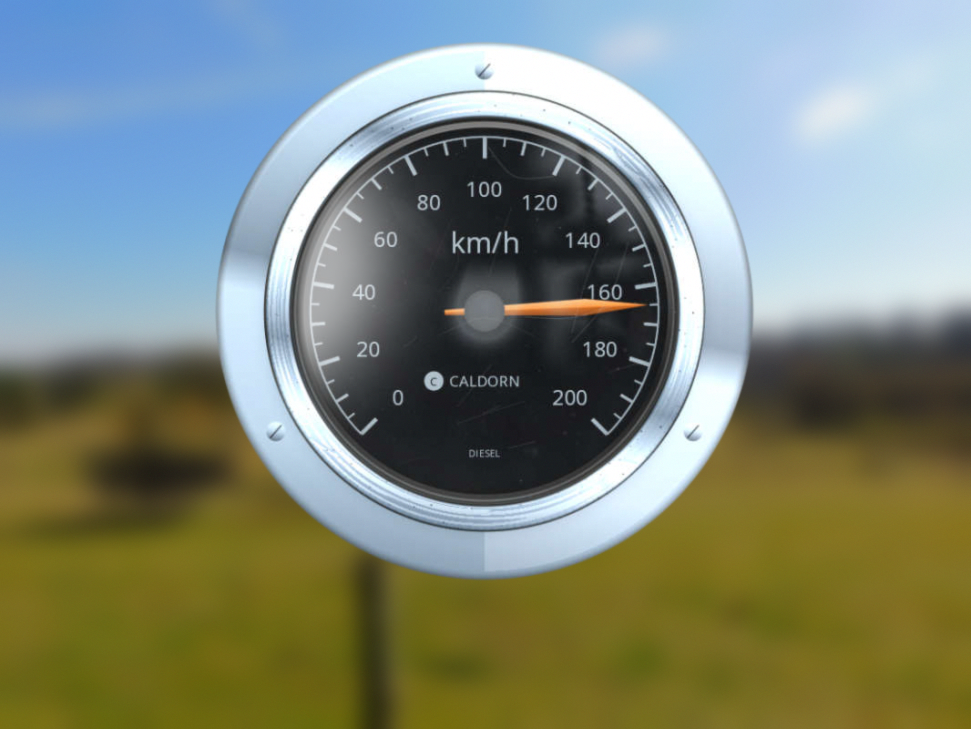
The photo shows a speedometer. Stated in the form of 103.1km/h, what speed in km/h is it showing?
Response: 165km/h
